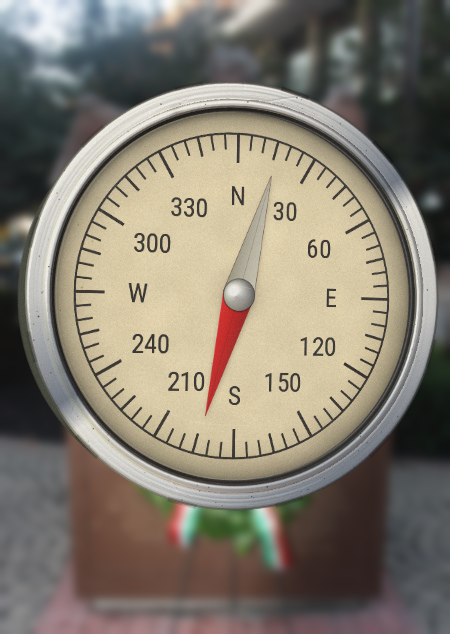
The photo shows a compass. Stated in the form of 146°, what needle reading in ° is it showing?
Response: 195°
